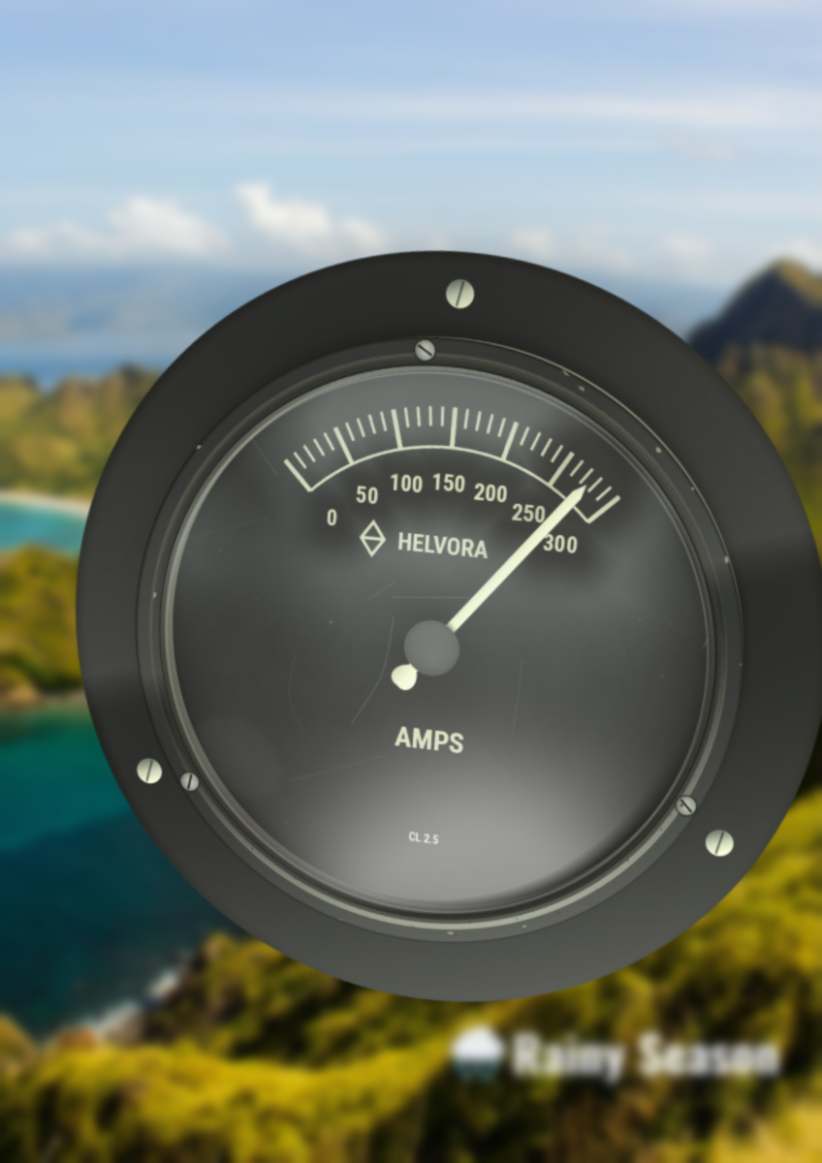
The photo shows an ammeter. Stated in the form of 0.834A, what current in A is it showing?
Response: 275A
